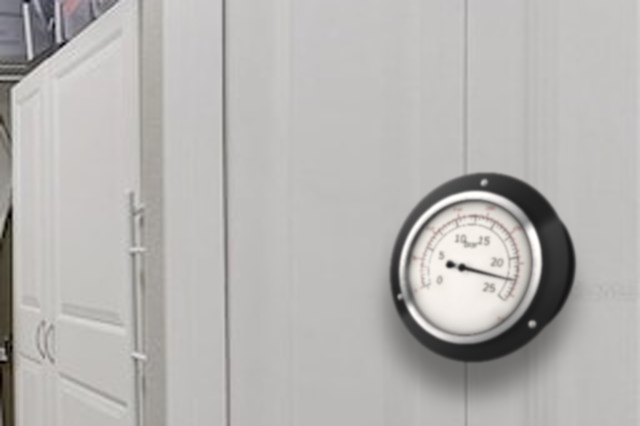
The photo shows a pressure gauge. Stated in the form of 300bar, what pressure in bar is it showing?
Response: 22.5bar
